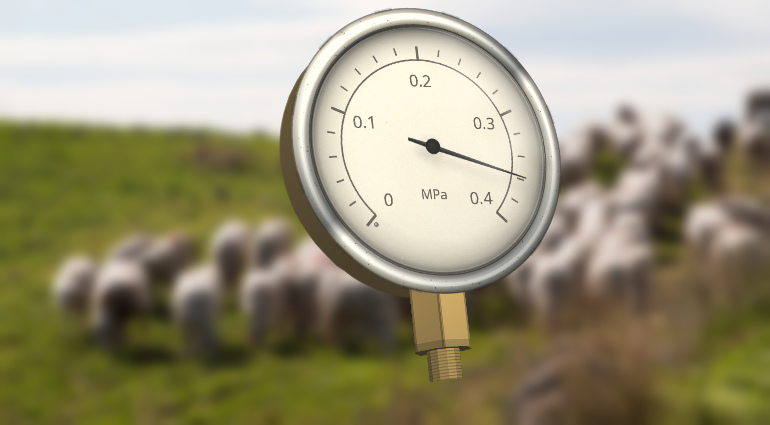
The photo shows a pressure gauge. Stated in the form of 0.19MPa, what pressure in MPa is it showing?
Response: 0.36MPa
